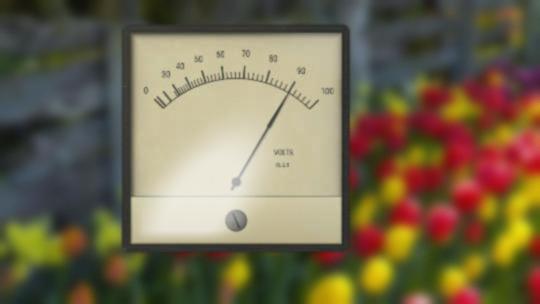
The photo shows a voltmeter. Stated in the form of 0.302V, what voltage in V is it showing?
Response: 90V
